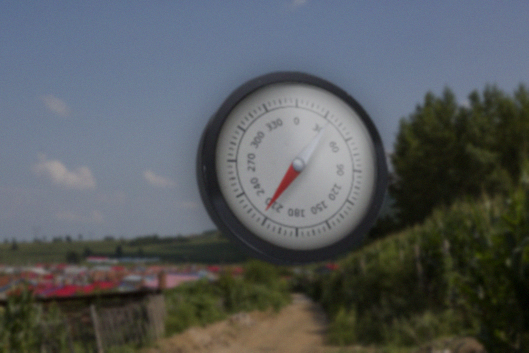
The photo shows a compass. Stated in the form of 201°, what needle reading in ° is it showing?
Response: 215°
